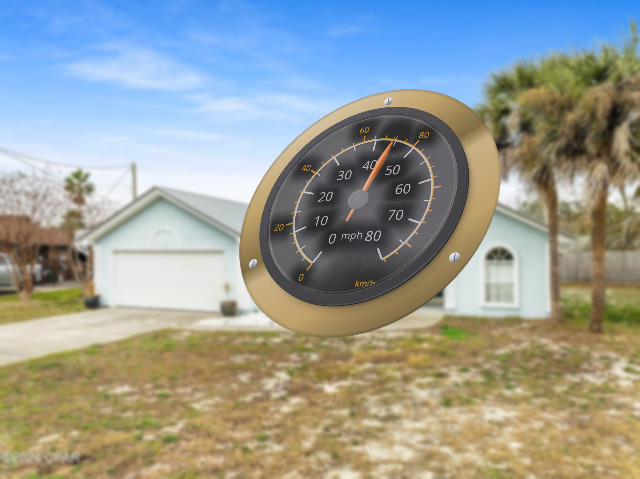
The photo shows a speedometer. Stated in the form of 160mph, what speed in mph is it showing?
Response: 45mph
